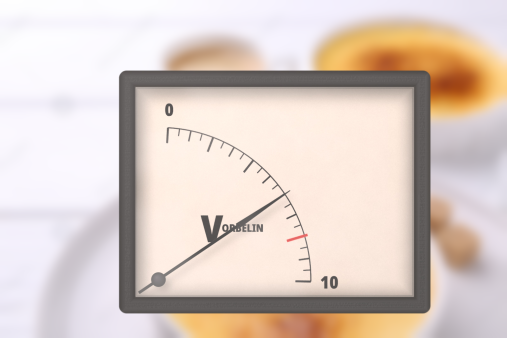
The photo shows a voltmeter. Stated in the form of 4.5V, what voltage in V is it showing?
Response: 6V
